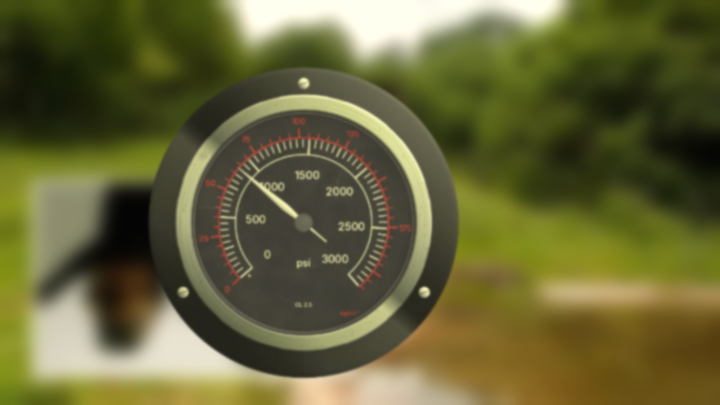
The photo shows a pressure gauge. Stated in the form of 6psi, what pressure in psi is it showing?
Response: 900psi
